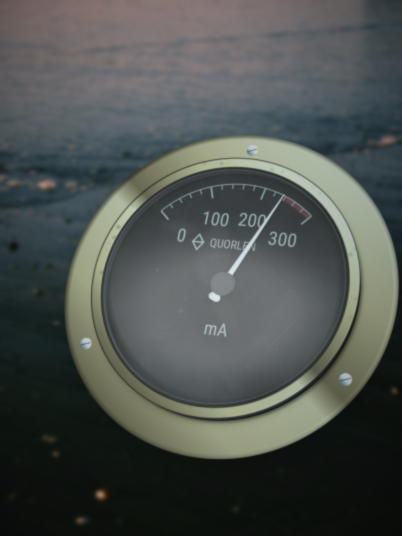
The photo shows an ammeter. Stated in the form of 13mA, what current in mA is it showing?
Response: 240mA
